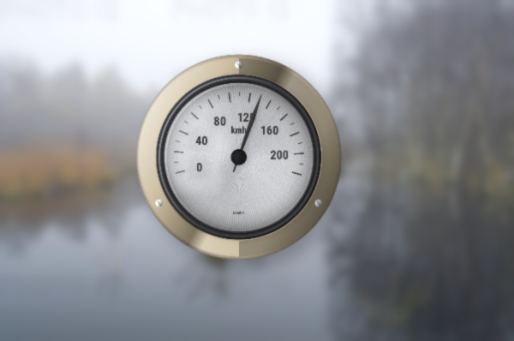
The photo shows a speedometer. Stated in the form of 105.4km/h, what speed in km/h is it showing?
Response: 130km/h
